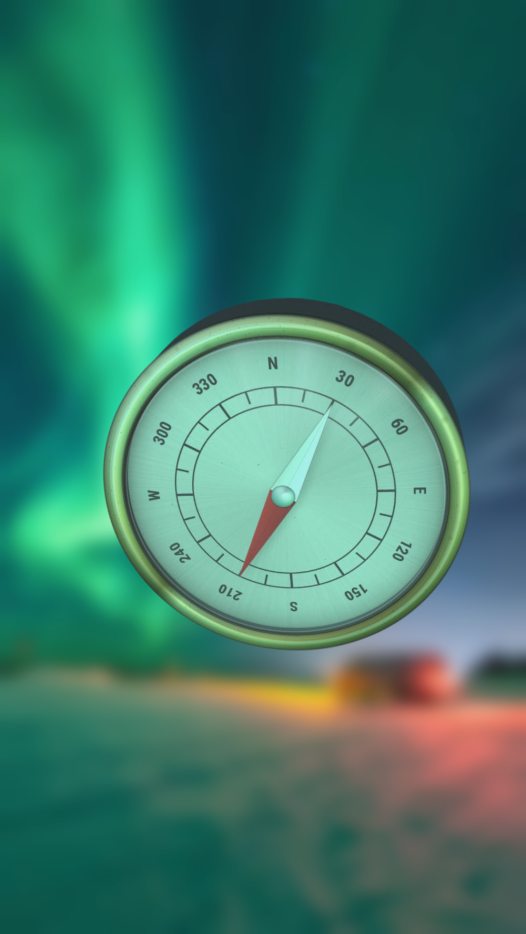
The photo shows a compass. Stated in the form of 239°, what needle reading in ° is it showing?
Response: 210°
